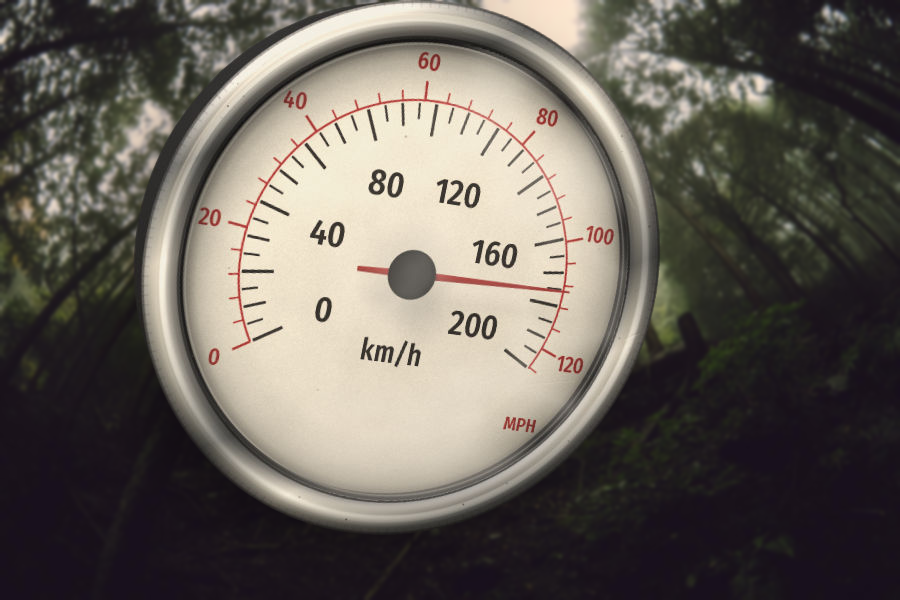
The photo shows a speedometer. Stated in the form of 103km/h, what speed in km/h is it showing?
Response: 175km/h
